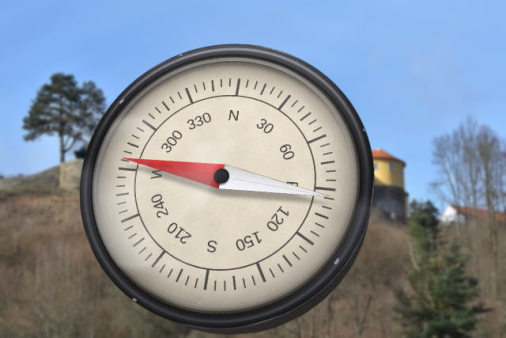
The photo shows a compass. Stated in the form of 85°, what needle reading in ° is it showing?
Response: 275°
